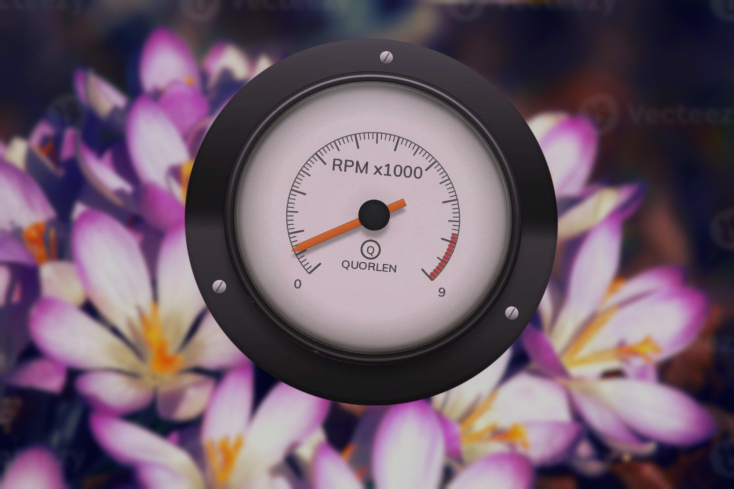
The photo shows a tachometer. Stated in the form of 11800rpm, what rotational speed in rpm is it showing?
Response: 600rpm
